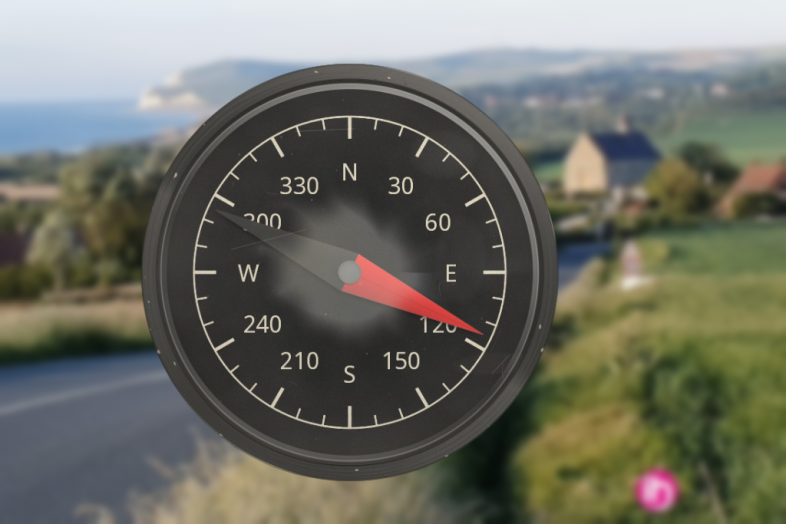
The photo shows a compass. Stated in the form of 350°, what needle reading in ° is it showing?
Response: 115°
